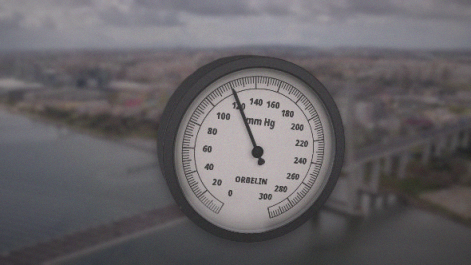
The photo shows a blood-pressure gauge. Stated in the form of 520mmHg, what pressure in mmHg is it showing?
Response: 120mmHg
